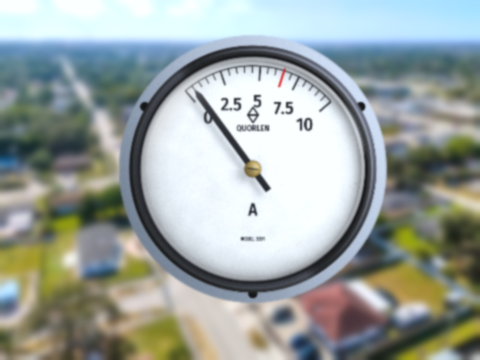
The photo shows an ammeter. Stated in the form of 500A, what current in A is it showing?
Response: 0.5A
